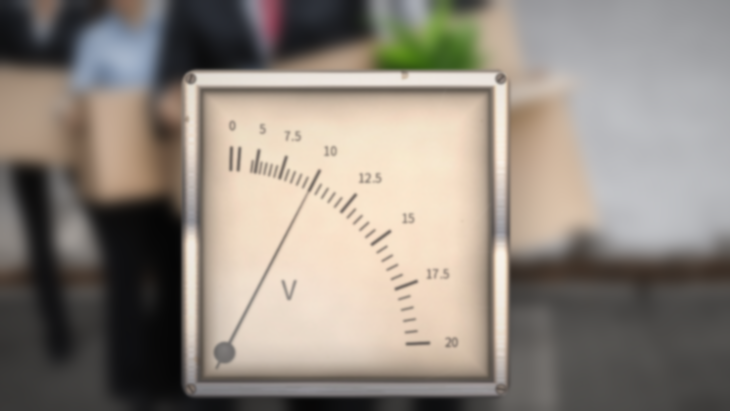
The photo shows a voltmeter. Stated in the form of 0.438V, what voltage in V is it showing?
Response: 10V
